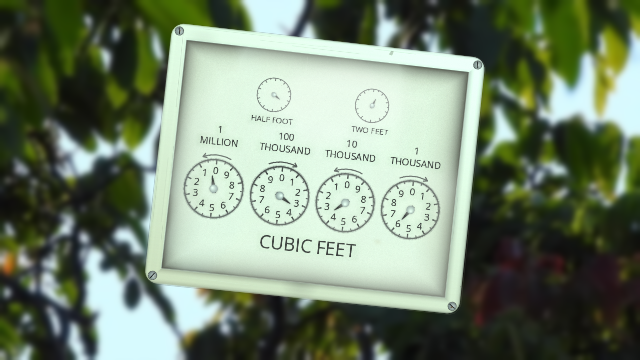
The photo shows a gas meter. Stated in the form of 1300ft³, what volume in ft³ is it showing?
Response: 33600ft³
